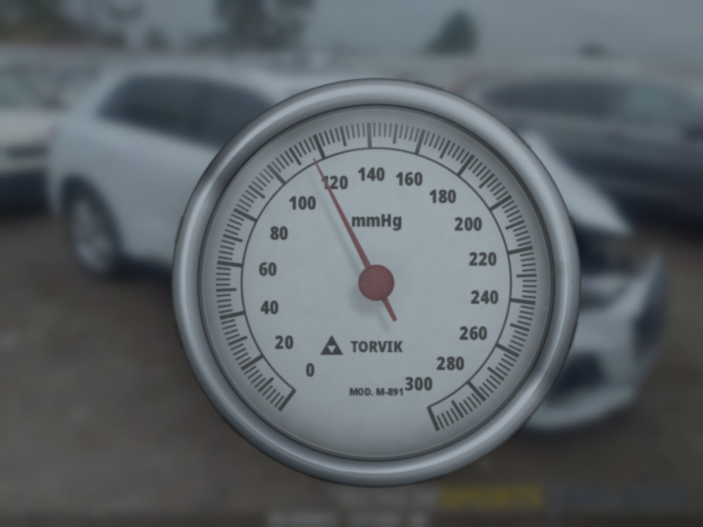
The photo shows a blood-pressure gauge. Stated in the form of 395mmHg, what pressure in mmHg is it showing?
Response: 116mmHg
